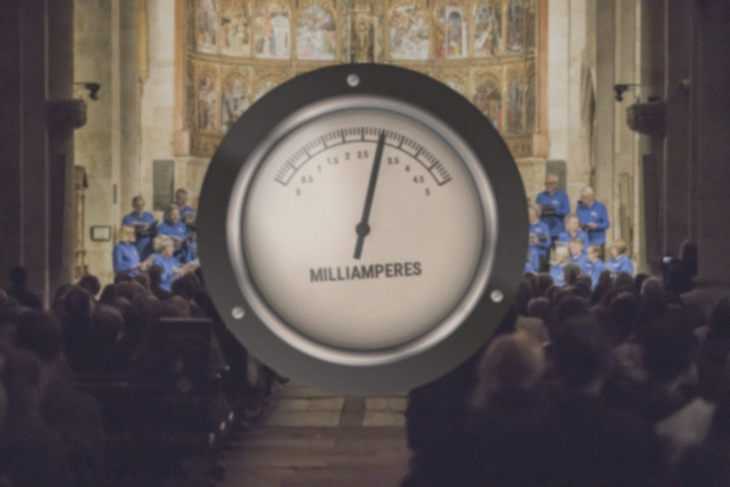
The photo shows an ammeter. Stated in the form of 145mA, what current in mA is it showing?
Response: 3mA
